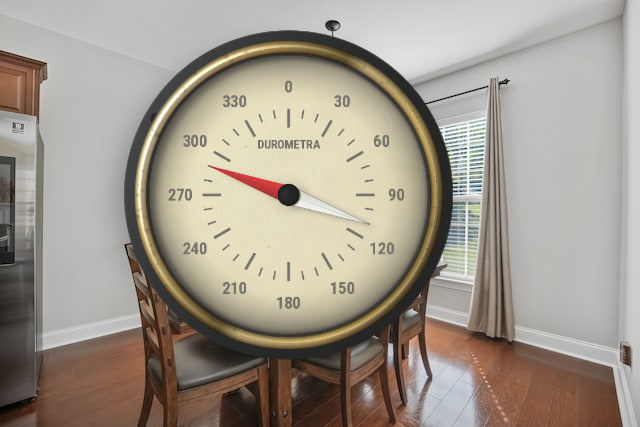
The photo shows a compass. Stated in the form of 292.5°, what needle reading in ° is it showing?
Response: 290°
